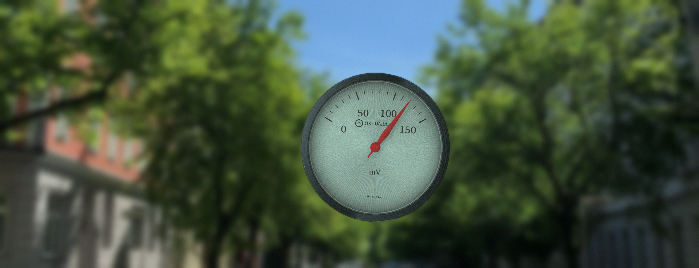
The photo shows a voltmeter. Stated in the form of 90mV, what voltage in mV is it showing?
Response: 120mV
